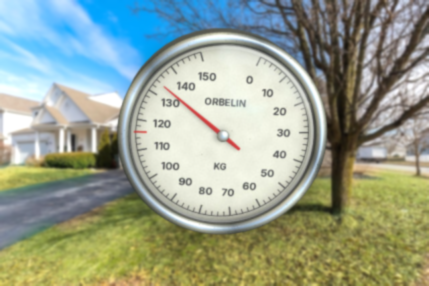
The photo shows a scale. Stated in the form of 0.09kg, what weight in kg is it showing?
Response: 134kg
